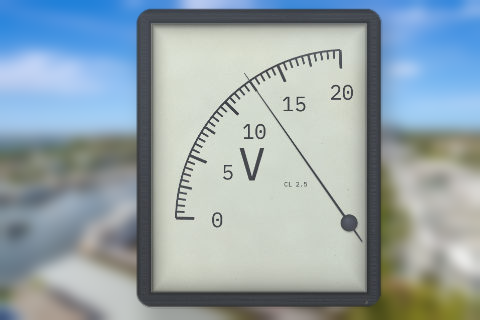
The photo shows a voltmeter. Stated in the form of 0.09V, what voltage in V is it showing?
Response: 12.5V
